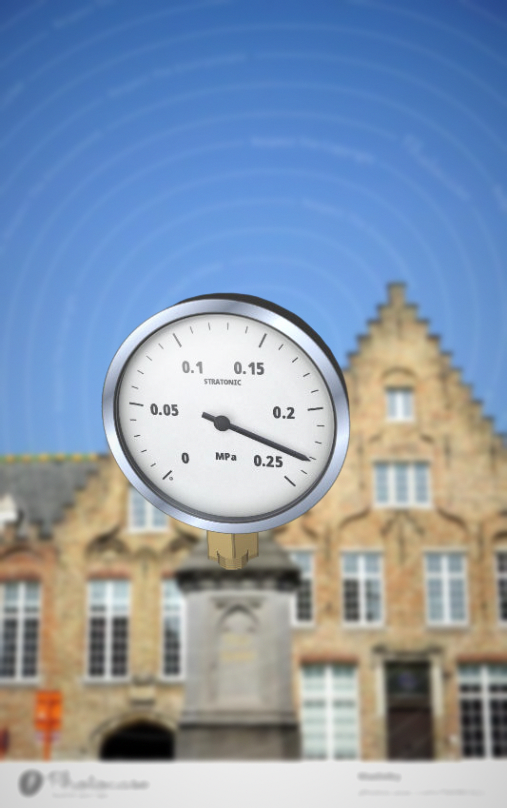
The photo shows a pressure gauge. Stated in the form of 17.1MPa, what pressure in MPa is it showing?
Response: 0.23MPa
